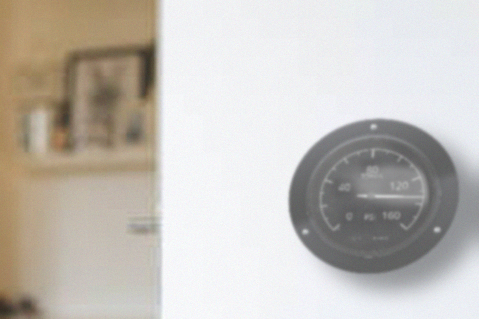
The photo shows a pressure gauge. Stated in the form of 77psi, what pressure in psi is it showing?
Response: 135psi
